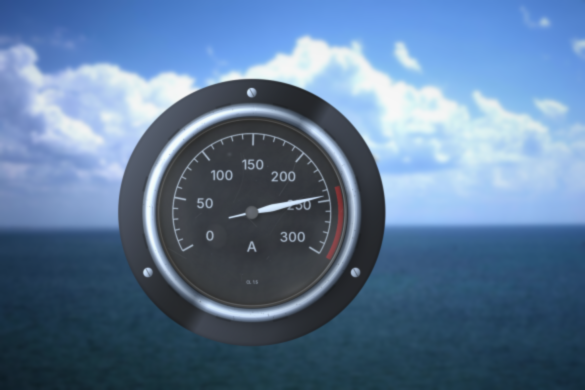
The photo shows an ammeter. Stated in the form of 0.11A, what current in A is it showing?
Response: 245A
